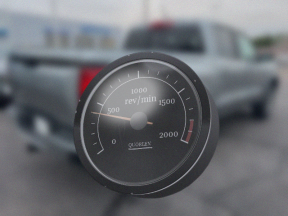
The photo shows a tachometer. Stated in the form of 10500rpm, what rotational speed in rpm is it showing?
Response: 400rpm
